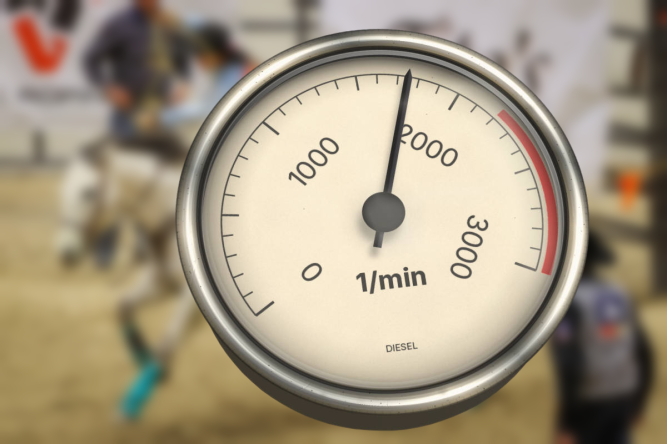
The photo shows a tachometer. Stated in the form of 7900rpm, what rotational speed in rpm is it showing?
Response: 1750rpm
